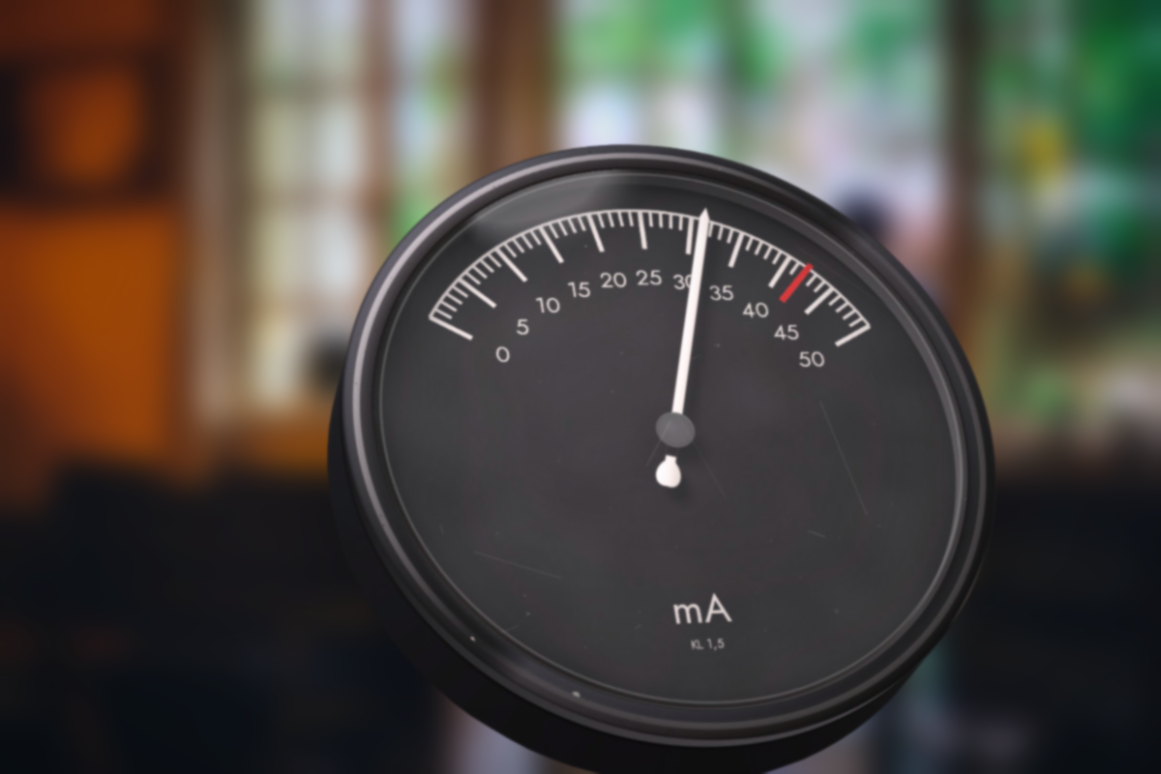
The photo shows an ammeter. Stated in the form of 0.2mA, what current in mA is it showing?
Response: 31mA
